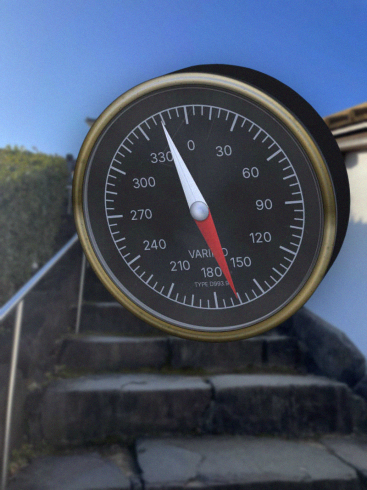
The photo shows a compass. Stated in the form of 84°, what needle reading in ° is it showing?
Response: 165°
